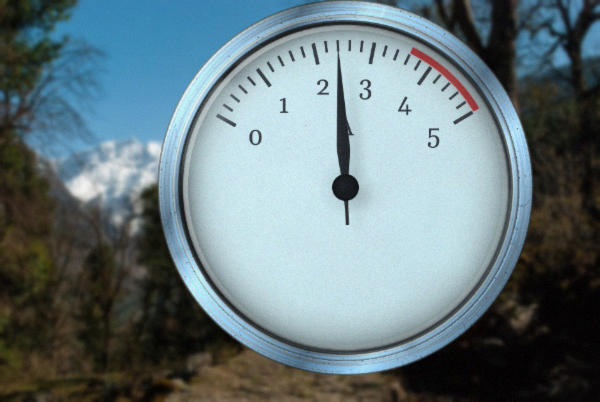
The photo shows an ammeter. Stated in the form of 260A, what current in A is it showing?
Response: 2.4A
